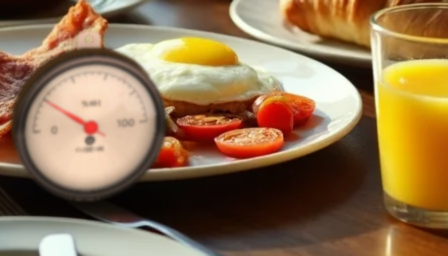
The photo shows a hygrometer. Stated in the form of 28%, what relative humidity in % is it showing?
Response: 20%
